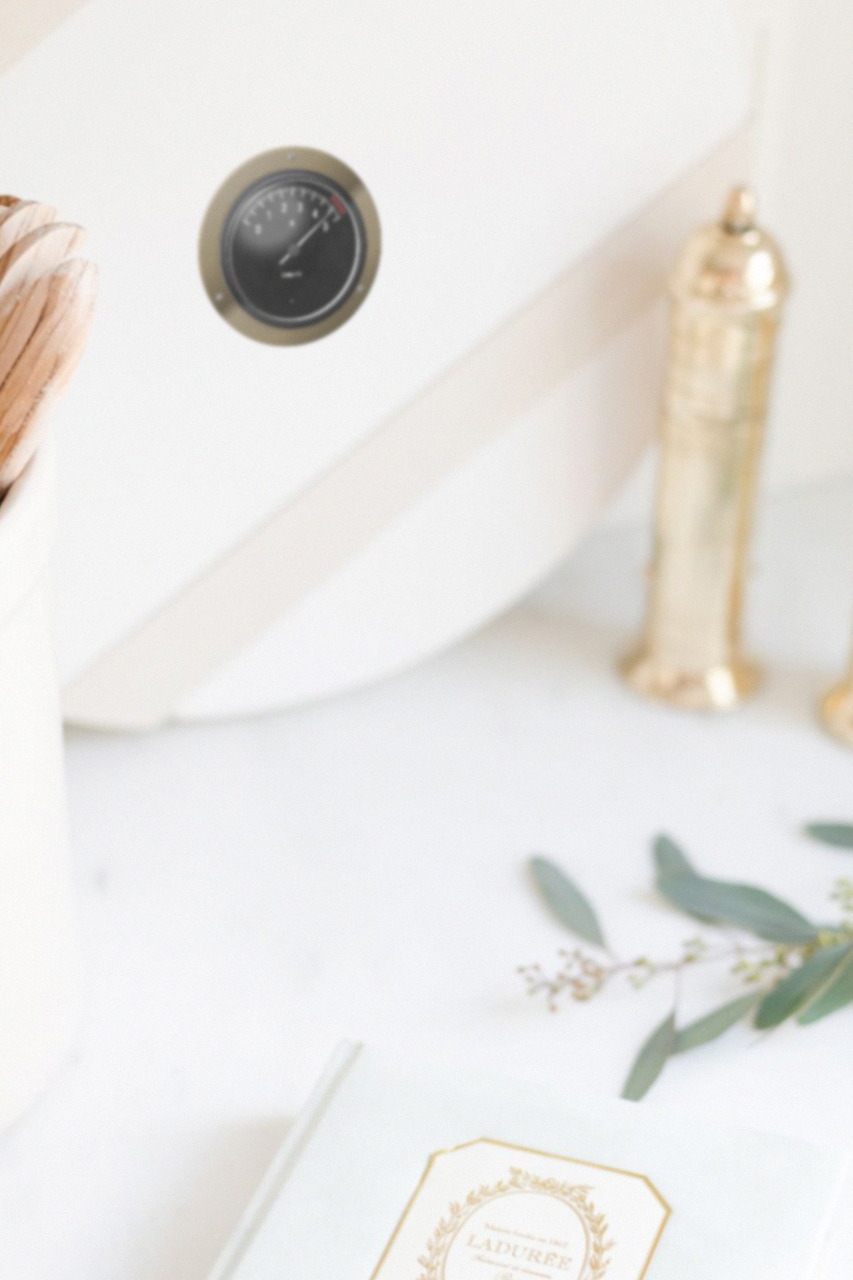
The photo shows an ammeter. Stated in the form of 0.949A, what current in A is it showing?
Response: 4.5A
